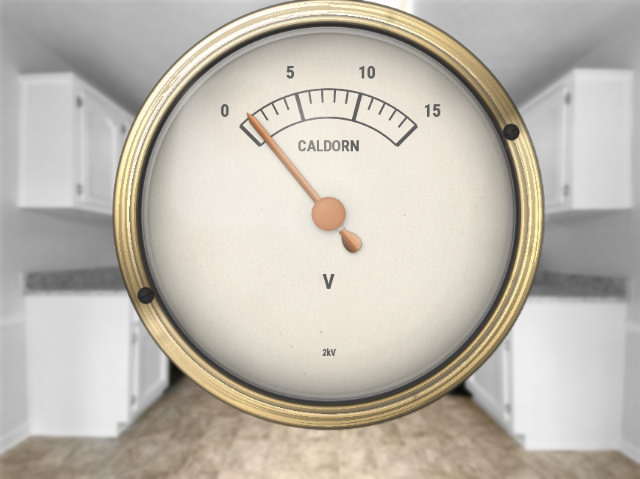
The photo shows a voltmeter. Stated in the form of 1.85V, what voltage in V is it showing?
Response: 1V
